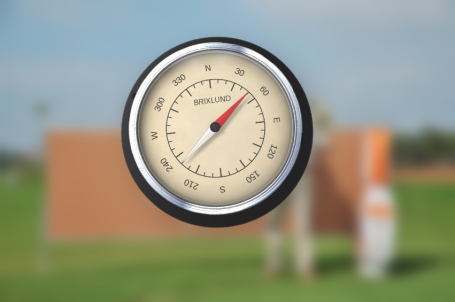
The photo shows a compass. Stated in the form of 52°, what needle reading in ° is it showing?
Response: 50°
